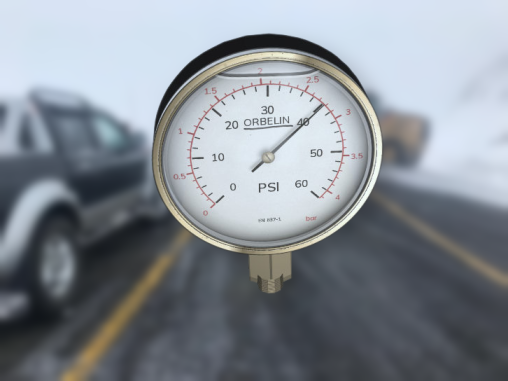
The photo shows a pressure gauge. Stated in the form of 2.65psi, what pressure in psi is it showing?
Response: 40psi
